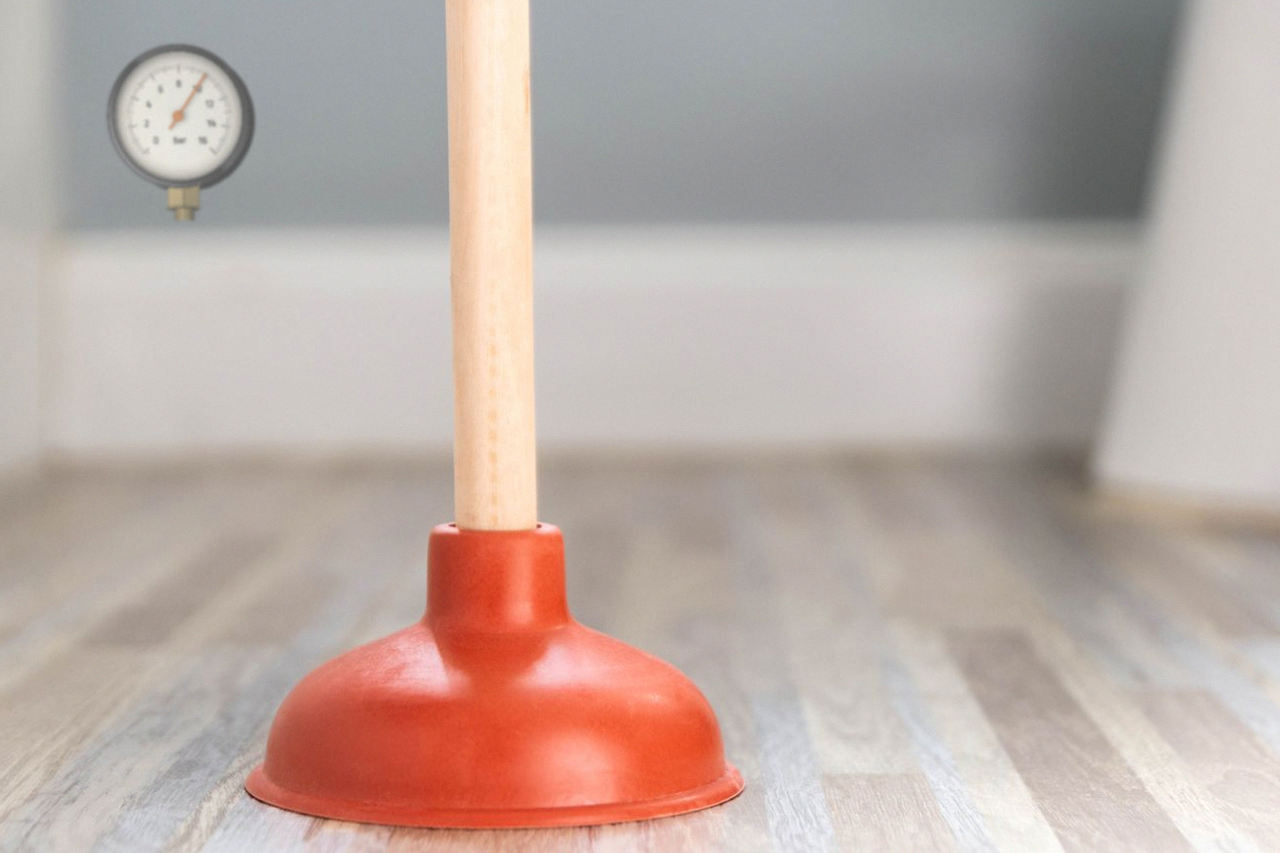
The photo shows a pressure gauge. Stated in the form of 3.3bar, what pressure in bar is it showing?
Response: 10bar
